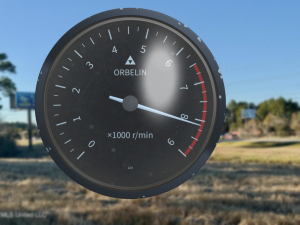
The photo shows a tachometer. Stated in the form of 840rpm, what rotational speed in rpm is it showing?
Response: 8125rpm
